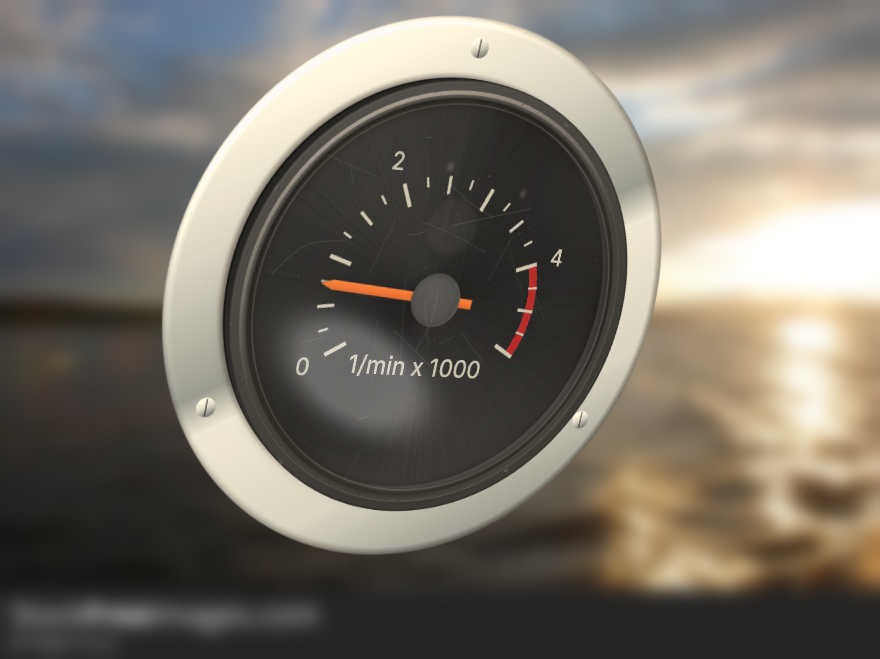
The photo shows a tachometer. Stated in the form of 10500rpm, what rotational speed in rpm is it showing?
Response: 750rpm
